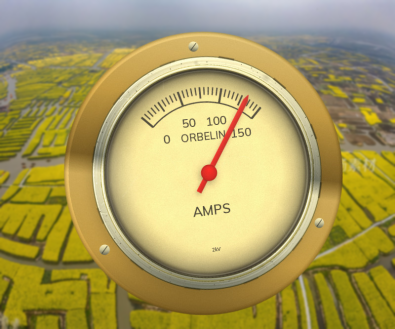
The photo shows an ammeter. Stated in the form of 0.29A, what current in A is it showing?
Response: 130A
